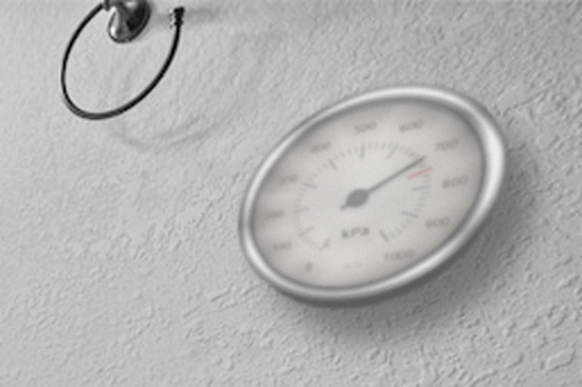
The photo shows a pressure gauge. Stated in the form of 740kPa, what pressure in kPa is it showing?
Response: 700kPa
